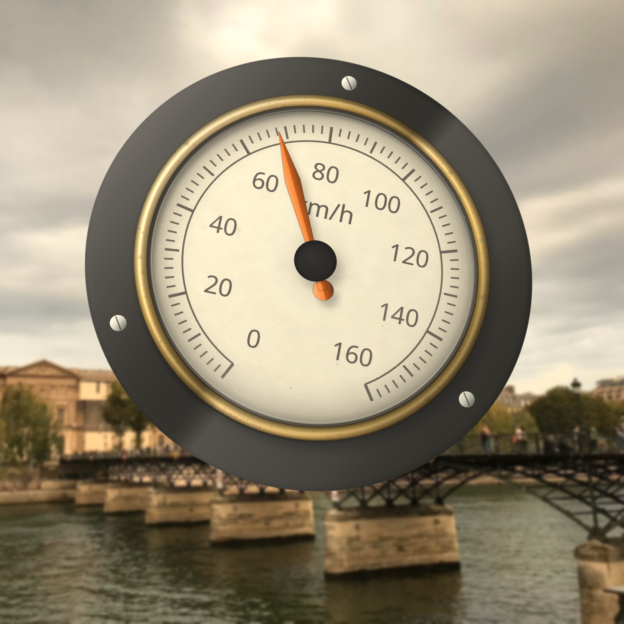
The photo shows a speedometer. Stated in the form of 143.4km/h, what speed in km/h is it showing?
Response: 68km/h
